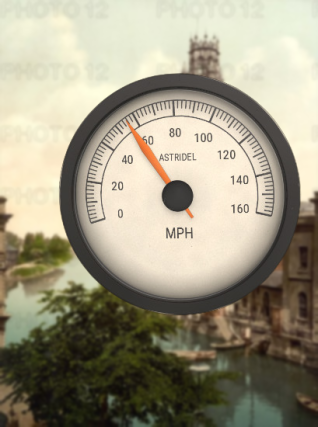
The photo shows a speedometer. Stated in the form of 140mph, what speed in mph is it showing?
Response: 56mph
